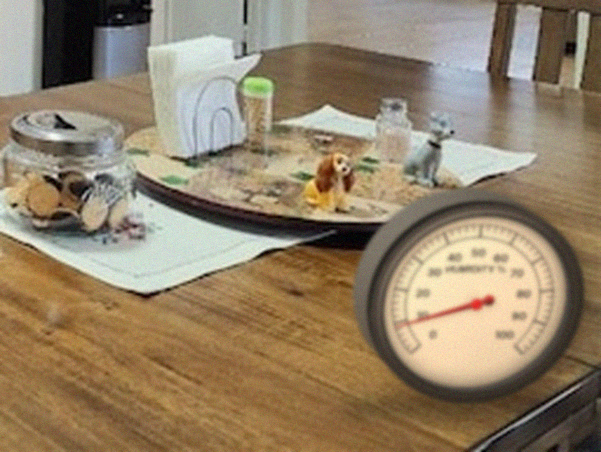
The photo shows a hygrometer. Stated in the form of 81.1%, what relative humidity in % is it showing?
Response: 10%
